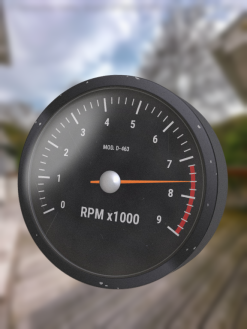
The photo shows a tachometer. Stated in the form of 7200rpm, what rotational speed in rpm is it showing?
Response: 7600rpm
